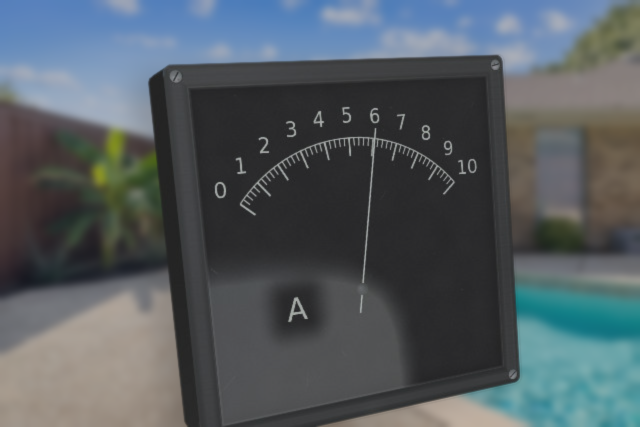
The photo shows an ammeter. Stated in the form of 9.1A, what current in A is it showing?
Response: 6A
